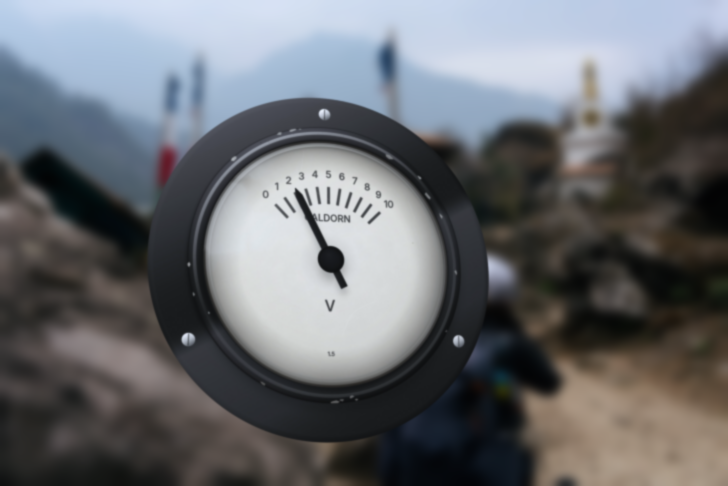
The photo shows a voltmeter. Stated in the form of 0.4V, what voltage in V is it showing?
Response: 2V
